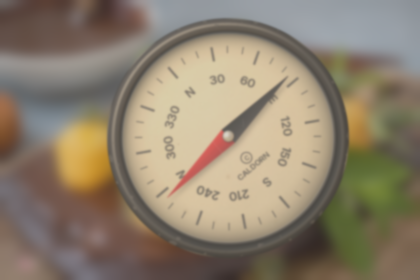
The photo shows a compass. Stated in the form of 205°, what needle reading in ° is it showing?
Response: 265°
